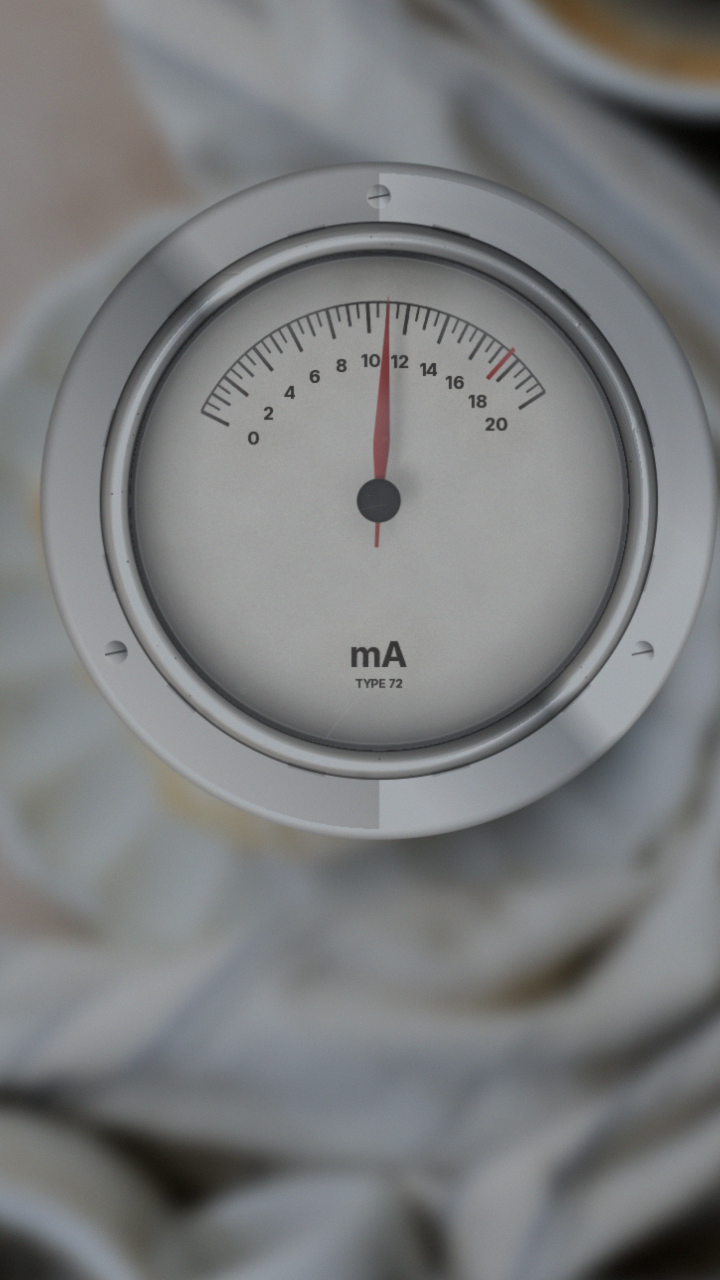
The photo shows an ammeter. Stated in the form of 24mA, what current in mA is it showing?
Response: 11mA
